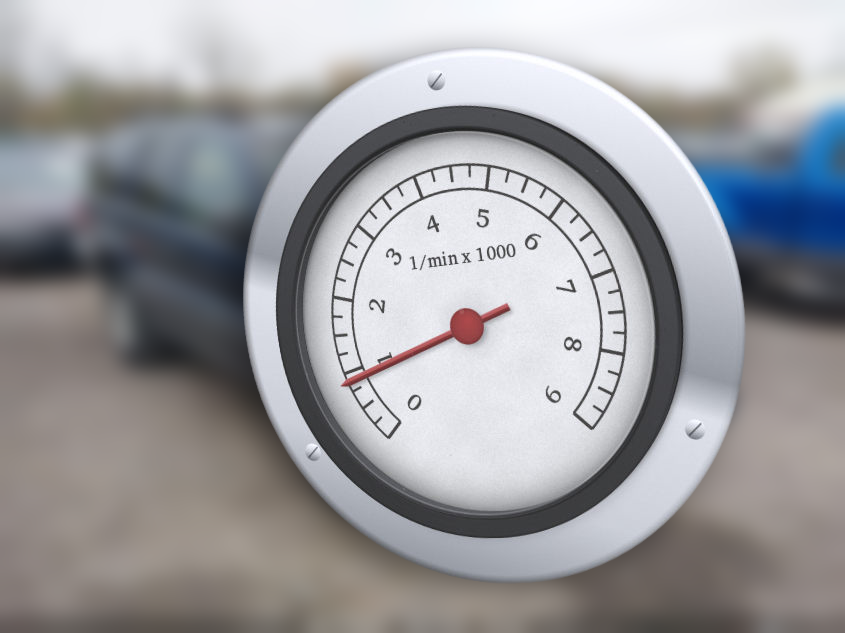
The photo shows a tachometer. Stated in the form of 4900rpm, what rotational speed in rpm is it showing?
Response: 875rpm
